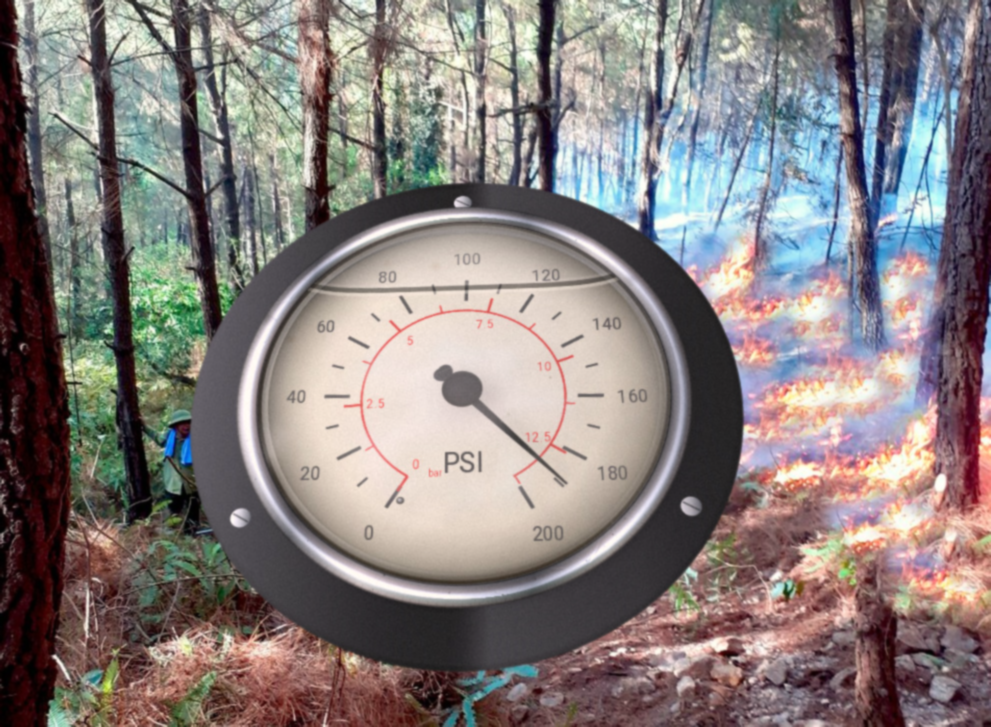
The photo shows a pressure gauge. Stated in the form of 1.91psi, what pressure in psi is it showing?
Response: 190psi
